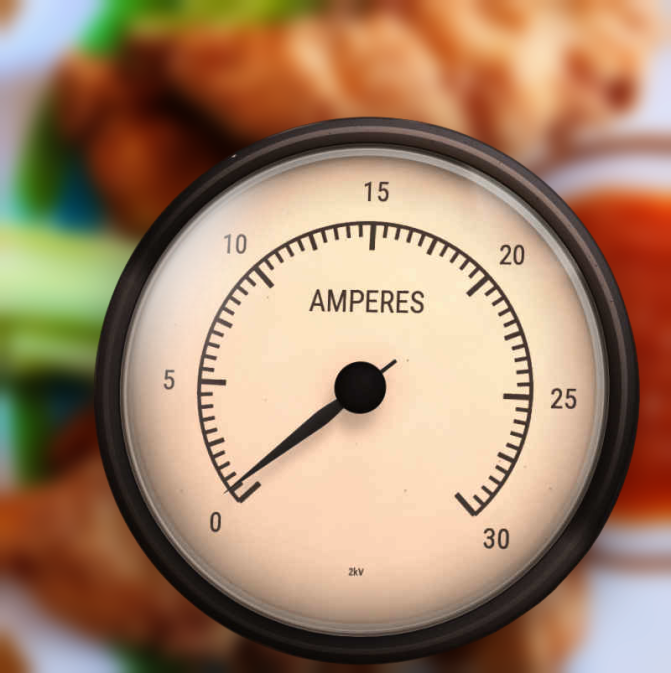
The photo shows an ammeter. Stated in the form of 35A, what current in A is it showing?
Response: 0.5A
